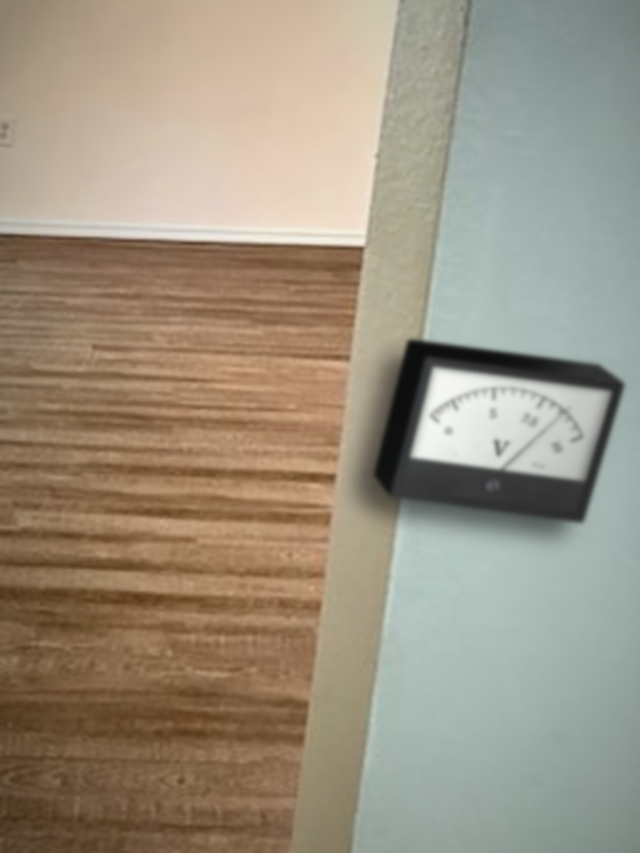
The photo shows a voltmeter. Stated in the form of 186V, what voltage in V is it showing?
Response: 8.5V
